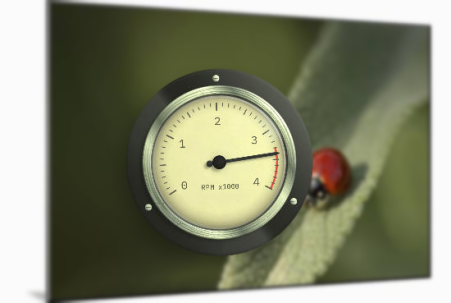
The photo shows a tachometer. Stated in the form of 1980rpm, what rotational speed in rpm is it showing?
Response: 3400rpm
